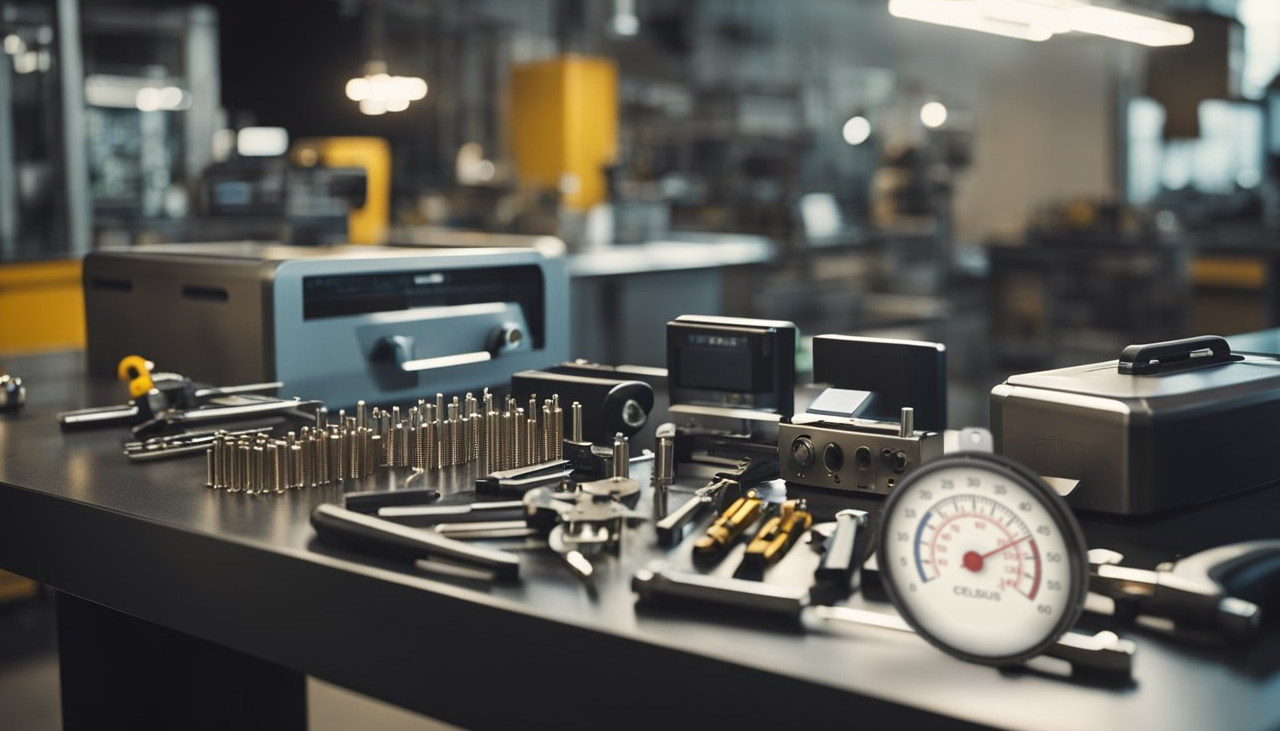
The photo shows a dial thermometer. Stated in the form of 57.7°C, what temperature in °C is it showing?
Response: 45°C
